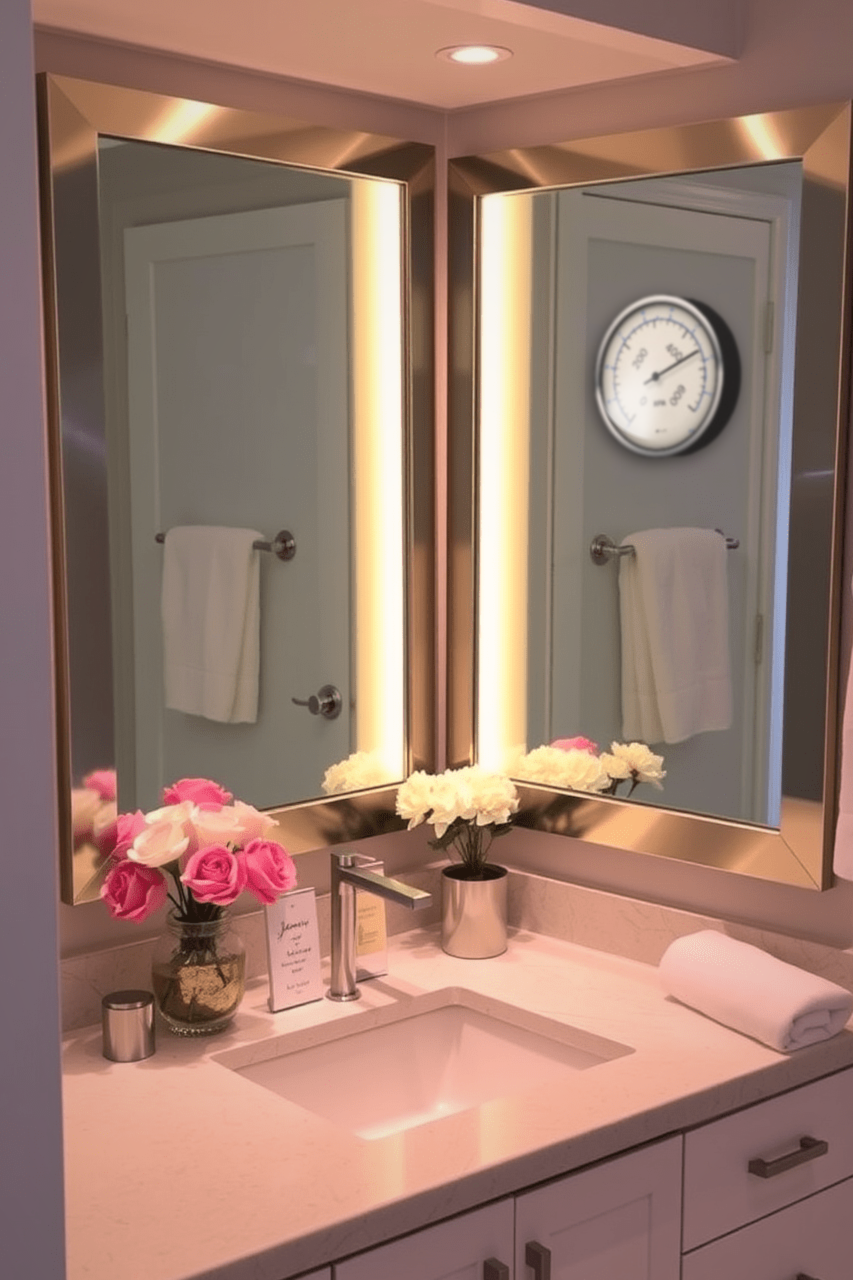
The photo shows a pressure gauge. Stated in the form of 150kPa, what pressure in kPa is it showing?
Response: 460kPa
